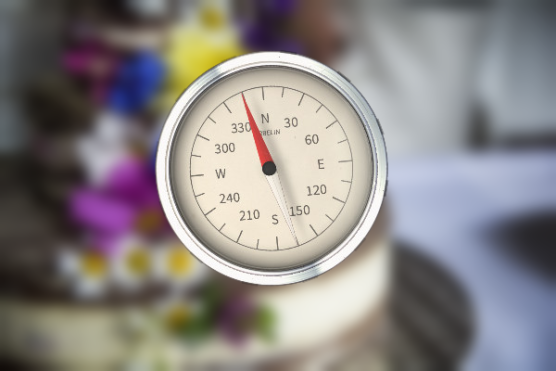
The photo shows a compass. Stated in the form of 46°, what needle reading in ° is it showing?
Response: 345°
